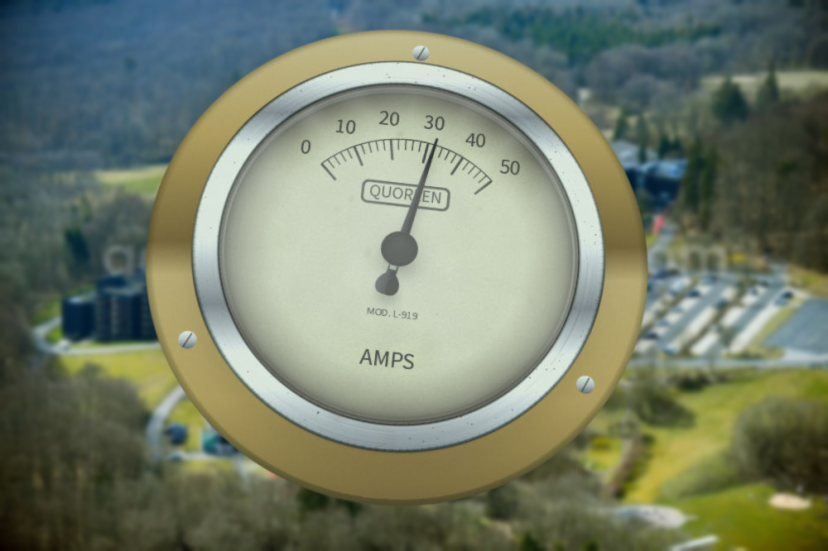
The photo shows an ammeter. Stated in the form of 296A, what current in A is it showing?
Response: 32A
